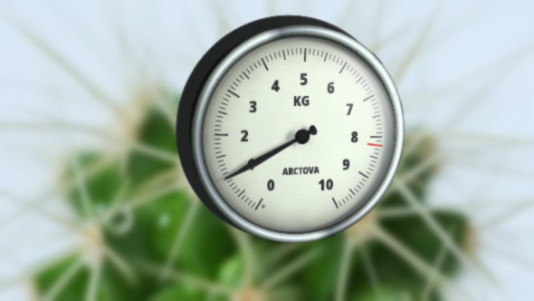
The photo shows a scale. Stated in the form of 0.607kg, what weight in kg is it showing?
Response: 1kg
